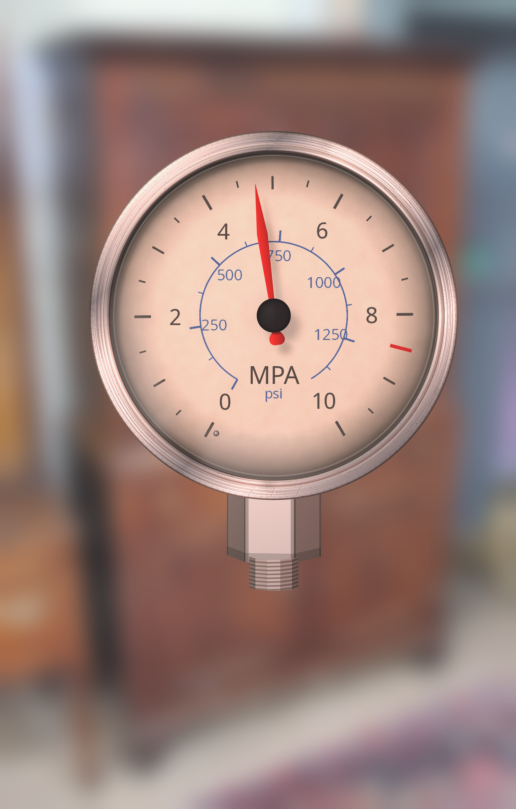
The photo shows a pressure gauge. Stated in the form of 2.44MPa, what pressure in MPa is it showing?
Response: 4.75MPa
